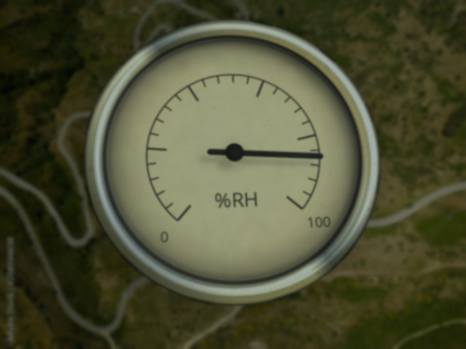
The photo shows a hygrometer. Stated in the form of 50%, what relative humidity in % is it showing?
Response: 86%
